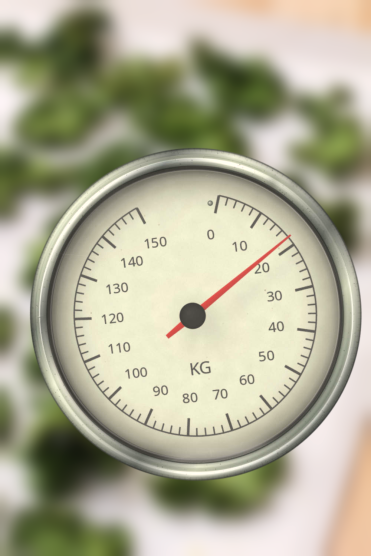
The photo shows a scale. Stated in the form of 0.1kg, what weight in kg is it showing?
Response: 18kg
